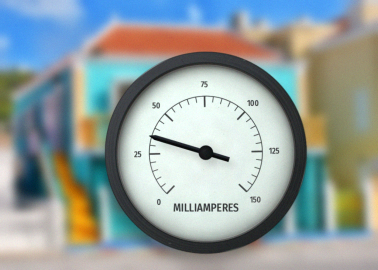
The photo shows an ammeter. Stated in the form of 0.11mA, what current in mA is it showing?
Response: 35mA
